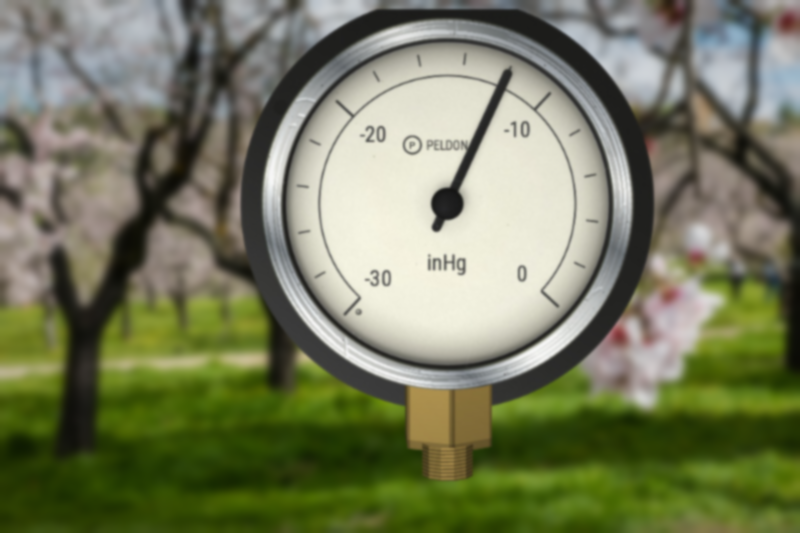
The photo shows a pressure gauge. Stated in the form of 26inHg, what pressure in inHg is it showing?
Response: -12inHg
